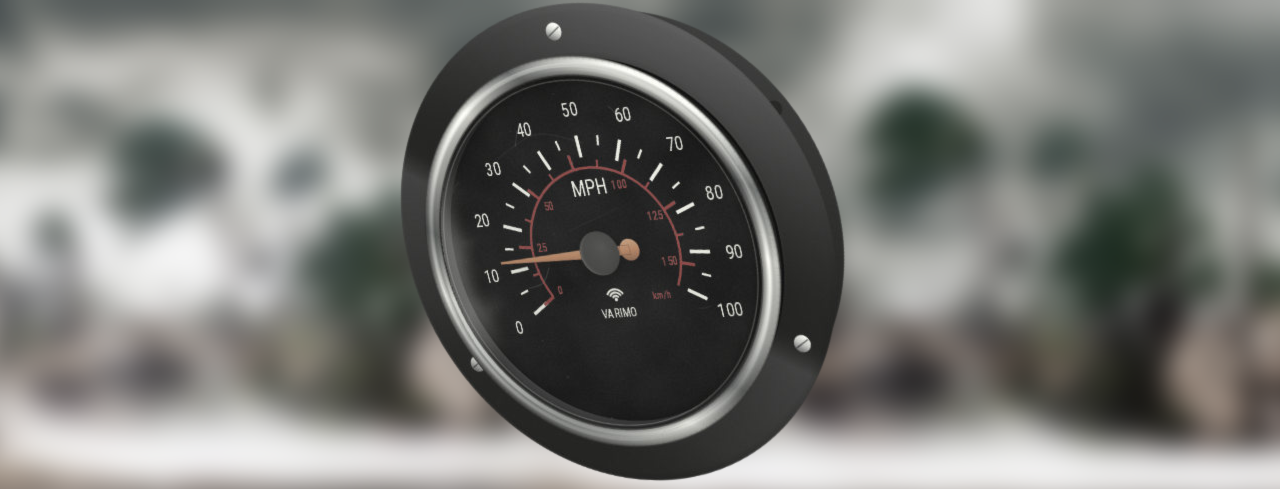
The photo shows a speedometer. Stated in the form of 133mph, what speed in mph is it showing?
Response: 12.5mph
